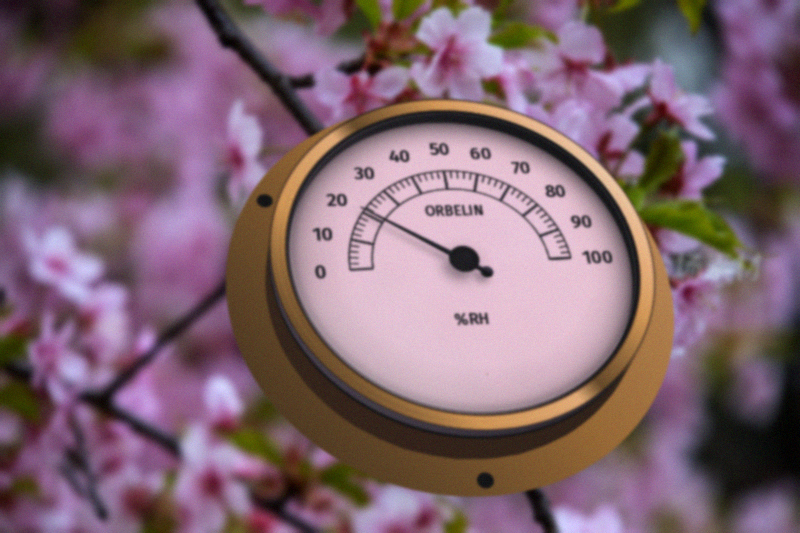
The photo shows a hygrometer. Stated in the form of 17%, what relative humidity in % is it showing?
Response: 20%
